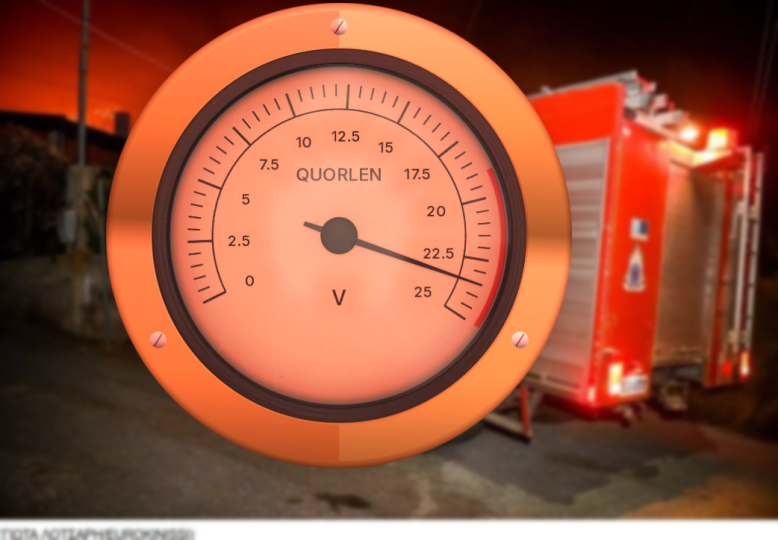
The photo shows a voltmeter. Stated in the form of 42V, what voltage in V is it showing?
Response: 23.5V
